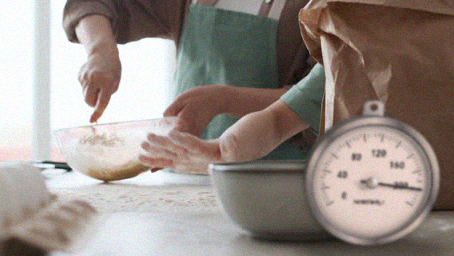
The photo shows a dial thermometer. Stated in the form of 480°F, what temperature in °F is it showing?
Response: 200°F
